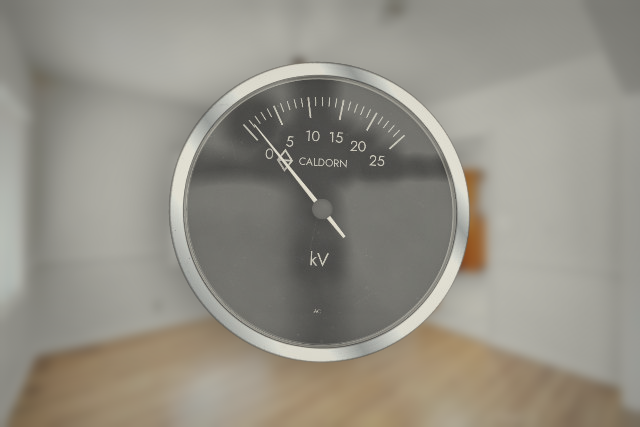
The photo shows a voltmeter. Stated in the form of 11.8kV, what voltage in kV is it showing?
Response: 1kV
